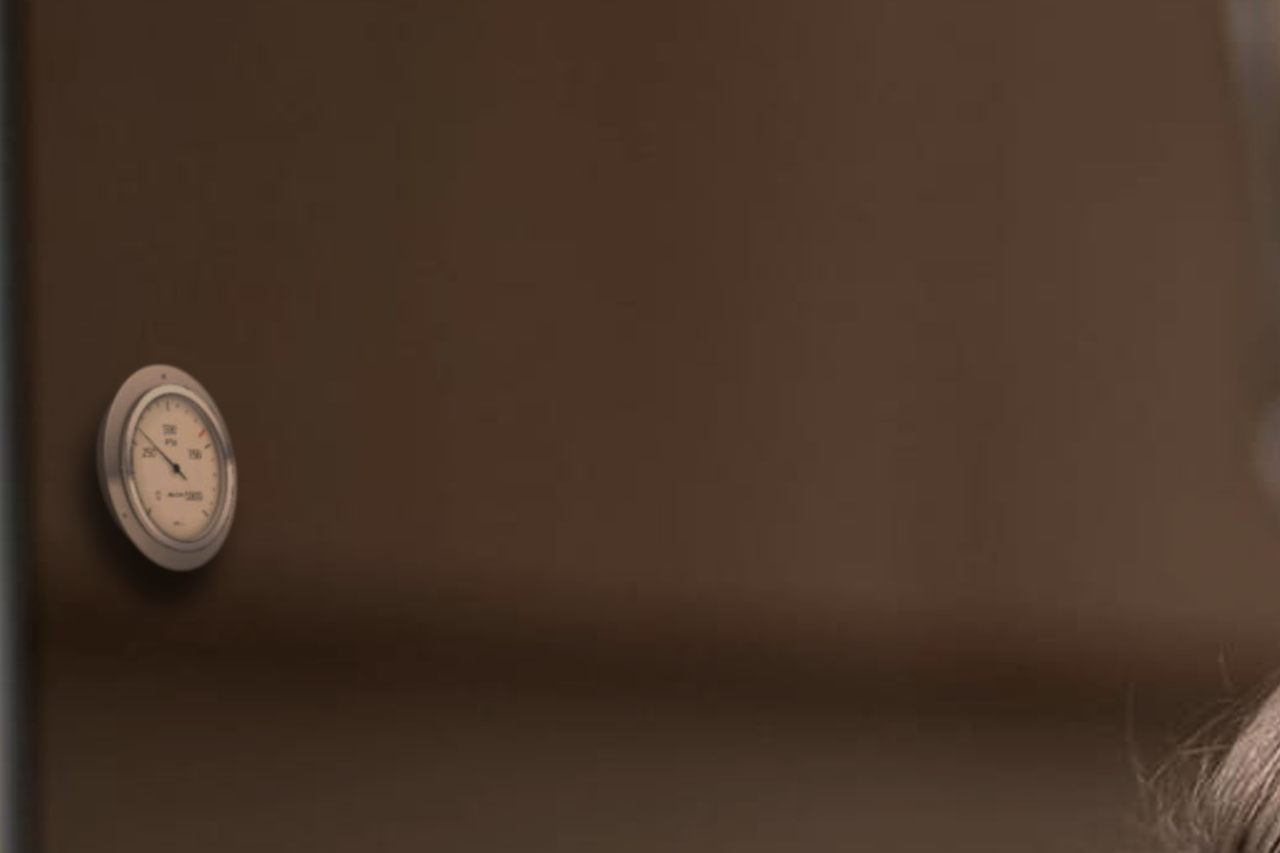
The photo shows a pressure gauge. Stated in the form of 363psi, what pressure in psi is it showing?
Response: 300psi
